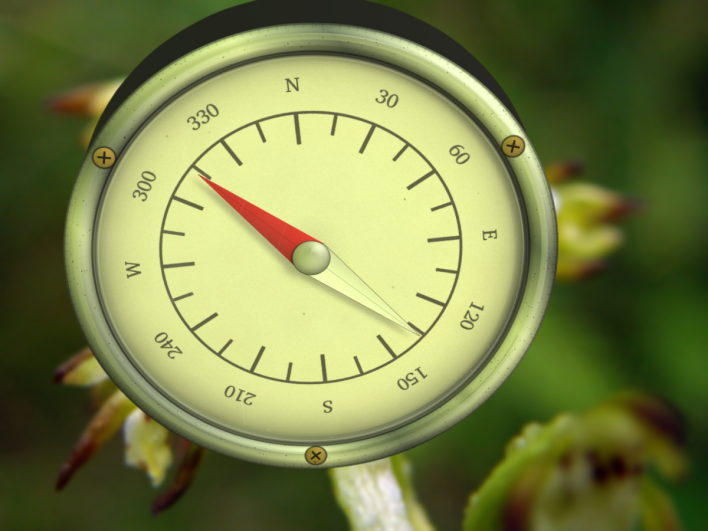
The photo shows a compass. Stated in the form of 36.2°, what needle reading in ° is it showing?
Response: 315°
